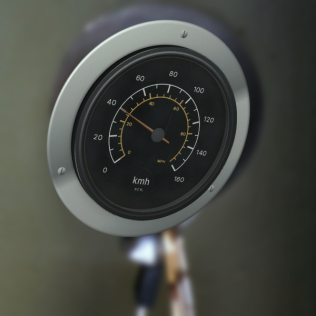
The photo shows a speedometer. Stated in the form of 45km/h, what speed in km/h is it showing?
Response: 40km/h
